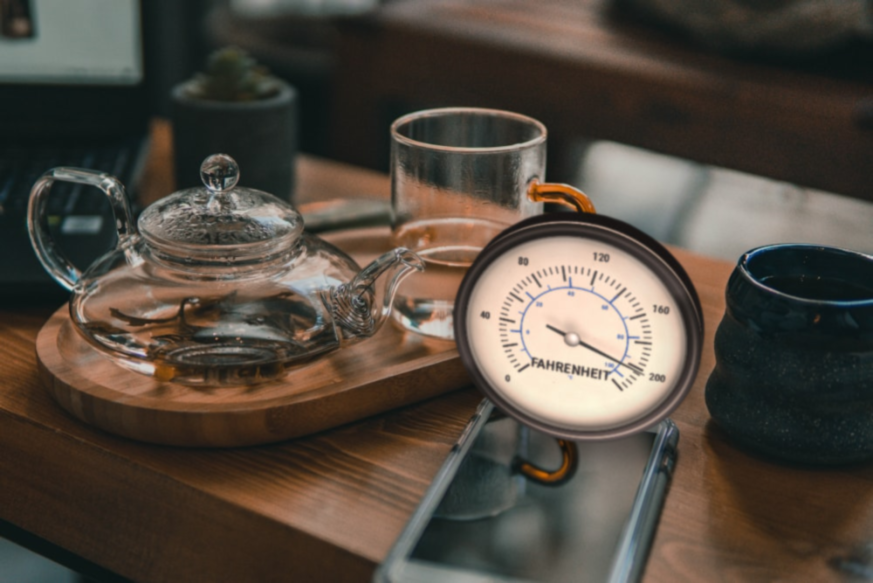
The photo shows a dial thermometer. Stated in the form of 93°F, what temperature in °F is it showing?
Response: 200°F
